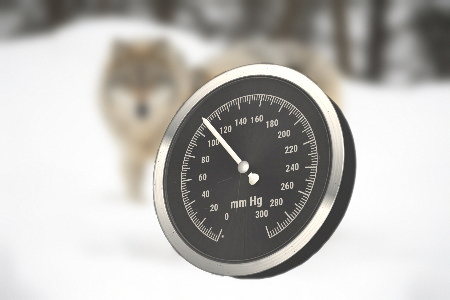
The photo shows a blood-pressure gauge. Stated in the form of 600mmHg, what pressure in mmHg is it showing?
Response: 110mmHg
